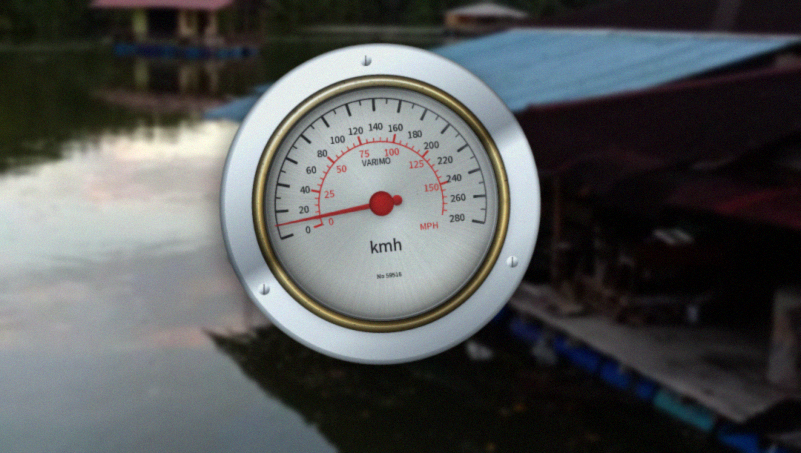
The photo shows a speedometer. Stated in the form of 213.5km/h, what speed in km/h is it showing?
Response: 10km/h
